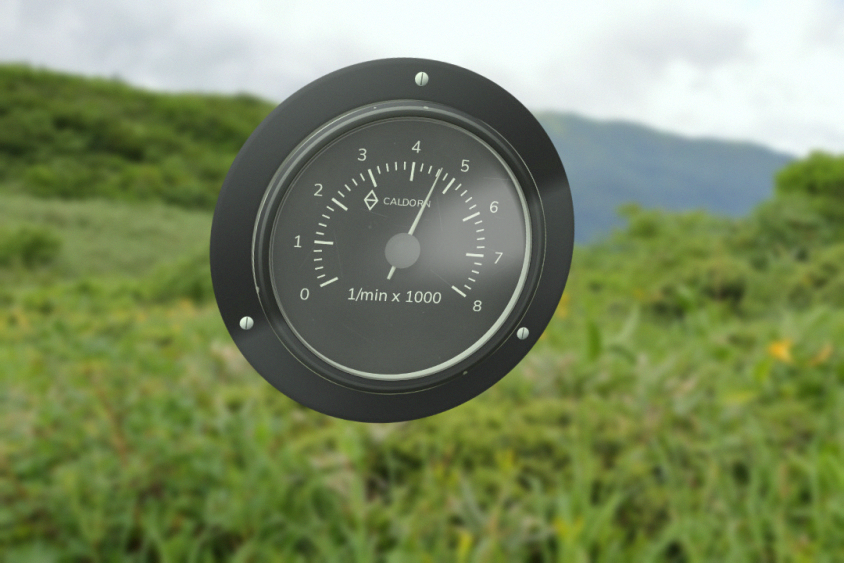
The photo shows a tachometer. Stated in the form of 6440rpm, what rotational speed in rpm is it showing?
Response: 4600rpm
